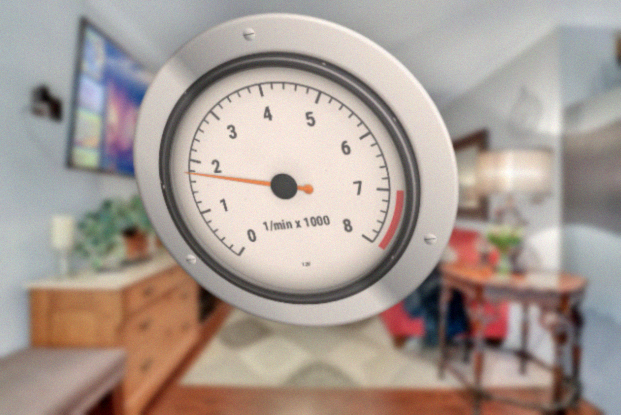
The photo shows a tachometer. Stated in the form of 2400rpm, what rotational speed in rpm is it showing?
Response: 1800rpm
